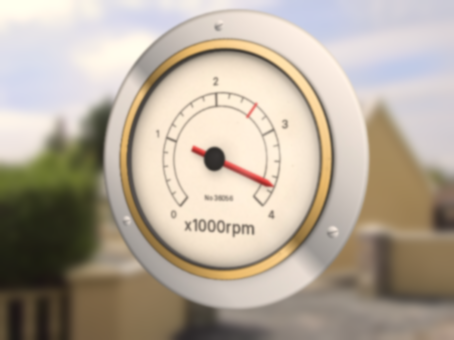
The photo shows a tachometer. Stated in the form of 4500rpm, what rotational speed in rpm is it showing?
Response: 3700rpm
